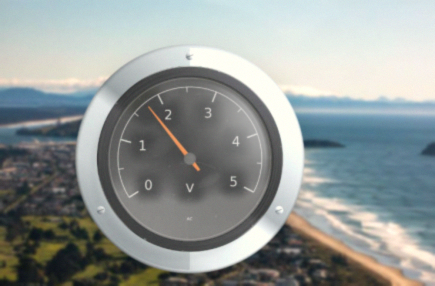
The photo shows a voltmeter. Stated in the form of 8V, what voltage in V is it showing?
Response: 1.75V
